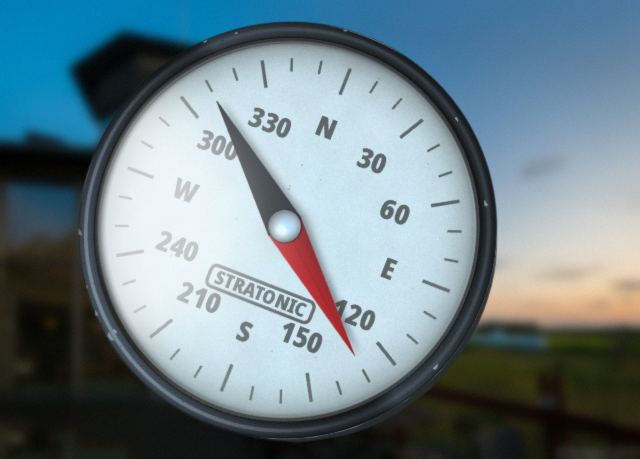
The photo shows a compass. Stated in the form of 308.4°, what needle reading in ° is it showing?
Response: 130°
